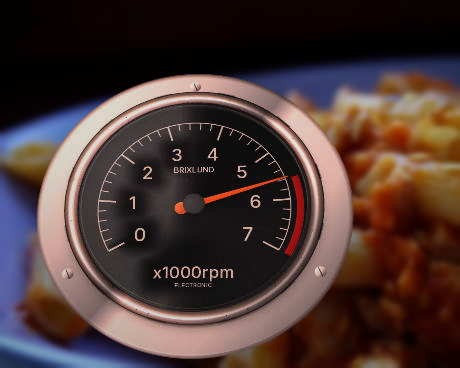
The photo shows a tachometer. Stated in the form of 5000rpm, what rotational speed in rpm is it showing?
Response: 5600rpm
